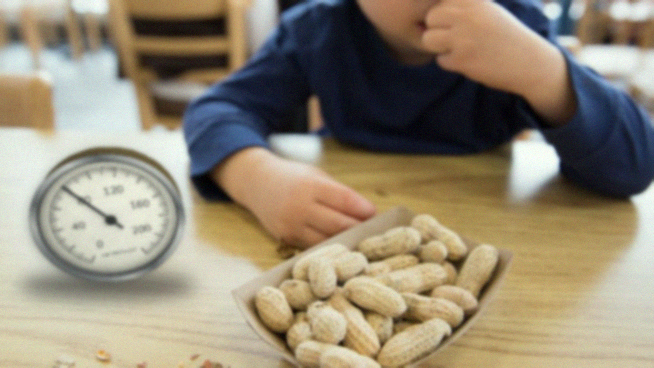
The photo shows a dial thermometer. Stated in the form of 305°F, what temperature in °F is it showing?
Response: 80°F
